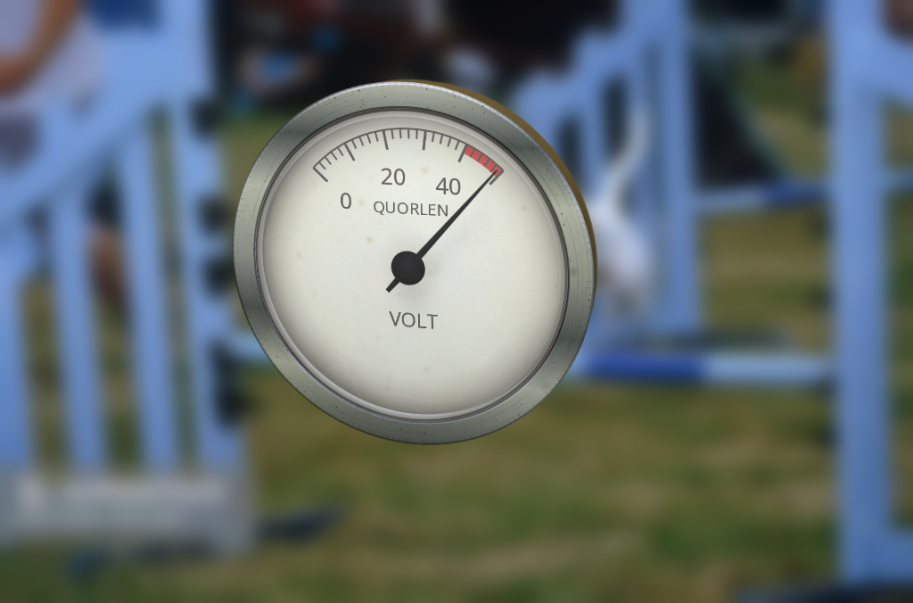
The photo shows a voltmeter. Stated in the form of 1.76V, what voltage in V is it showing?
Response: 49V
